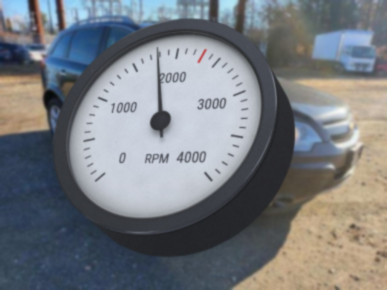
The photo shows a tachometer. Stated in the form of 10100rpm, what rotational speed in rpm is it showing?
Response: 1800rpm
